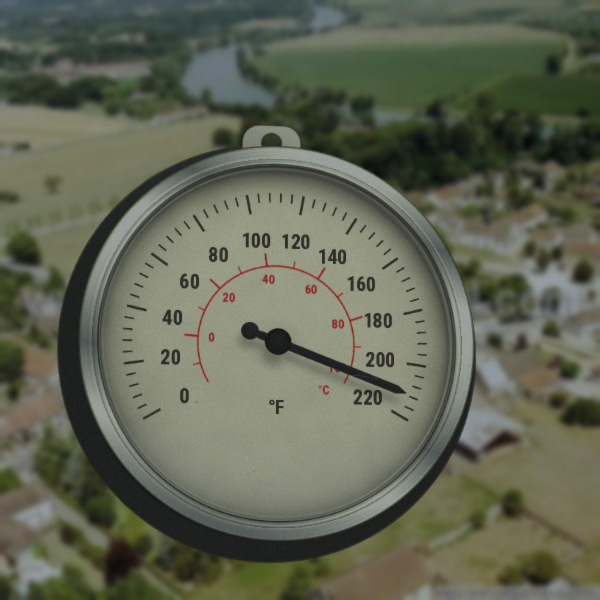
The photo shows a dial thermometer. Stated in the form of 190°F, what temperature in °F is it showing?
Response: 212°F
